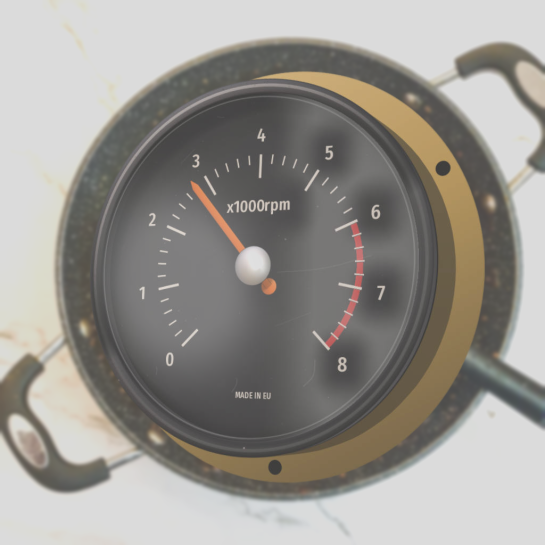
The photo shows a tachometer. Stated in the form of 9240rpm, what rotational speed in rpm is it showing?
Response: 2800rpm
